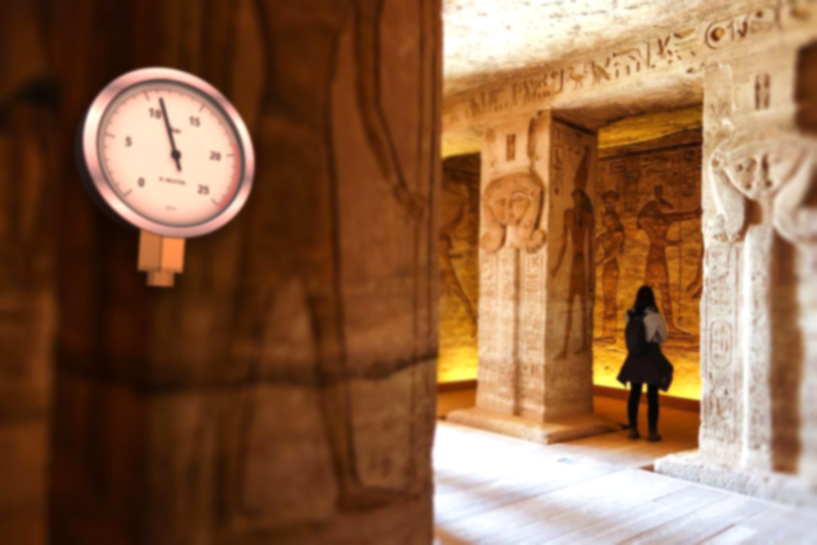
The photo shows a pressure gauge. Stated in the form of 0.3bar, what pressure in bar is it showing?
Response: 11bar
